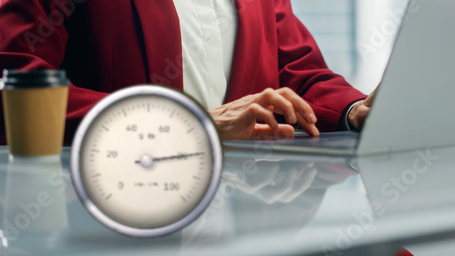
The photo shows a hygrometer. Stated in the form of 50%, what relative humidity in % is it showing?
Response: 80%
